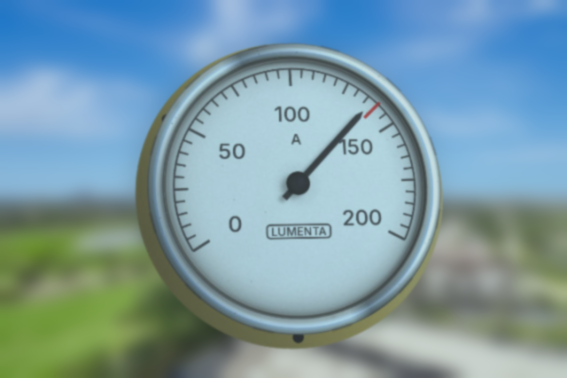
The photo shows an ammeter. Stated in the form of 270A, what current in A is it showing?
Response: 137.5A
